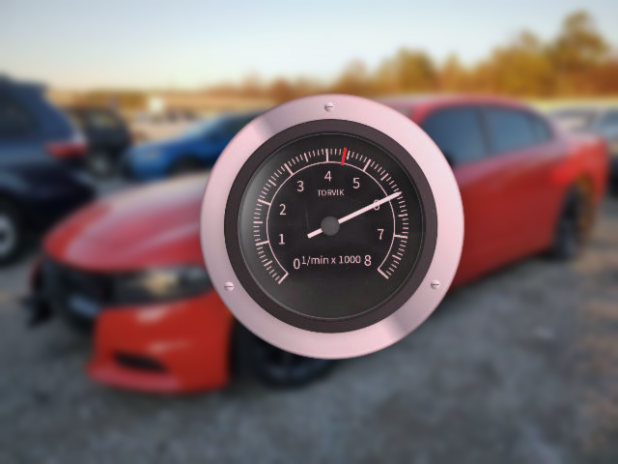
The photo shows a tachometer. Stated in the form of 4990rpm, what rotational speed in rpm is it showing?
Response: 6000rpm
